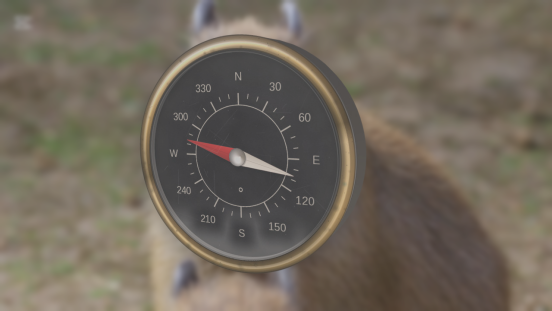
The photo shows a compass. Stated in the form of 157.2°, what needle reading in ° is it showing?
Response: 285°
